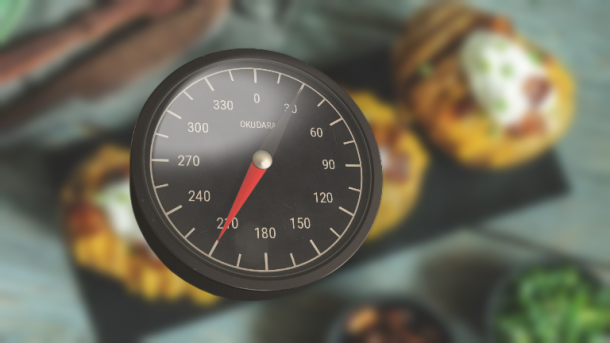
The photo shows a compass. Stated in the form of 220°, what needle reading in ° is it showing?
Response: 210°
